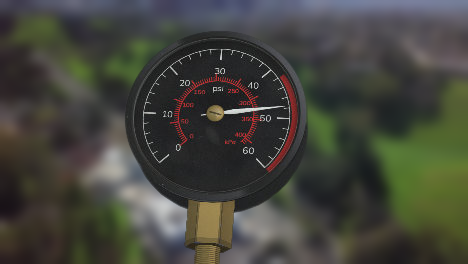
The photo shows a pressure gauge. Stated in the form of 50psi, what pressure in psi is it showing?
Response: 48psi
